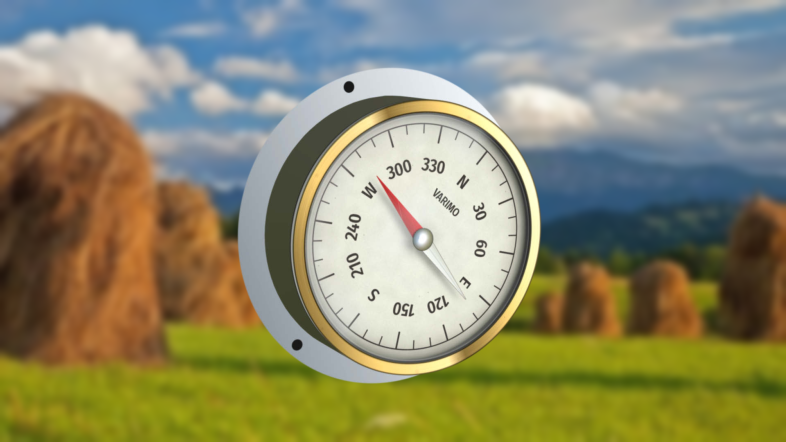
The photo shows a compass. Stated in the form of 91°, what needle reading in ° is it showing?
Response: 280°
